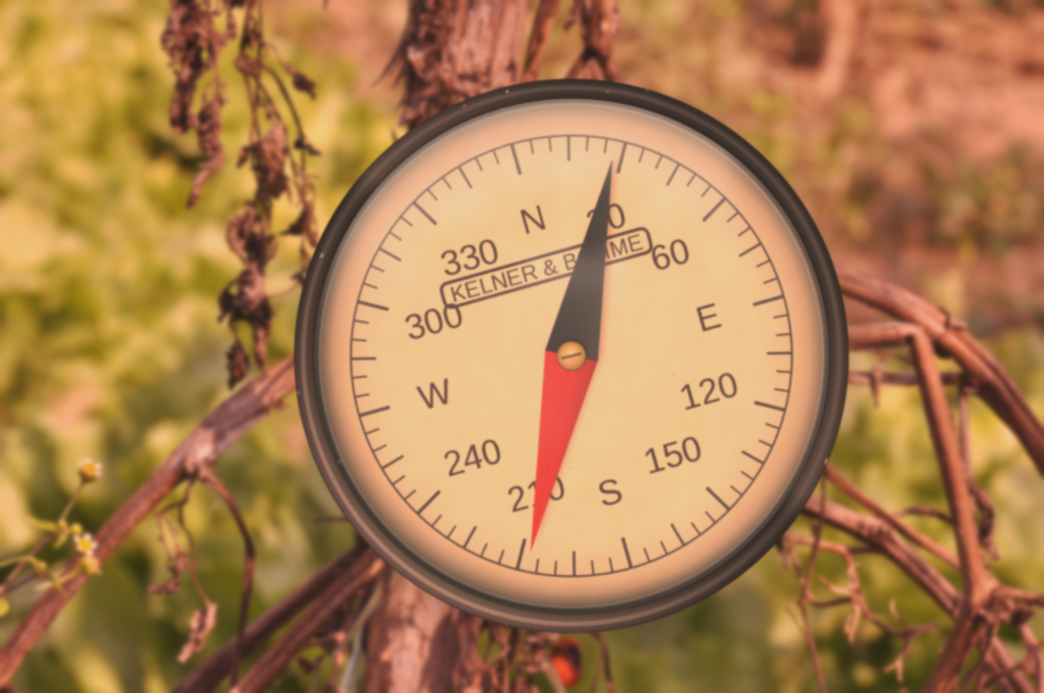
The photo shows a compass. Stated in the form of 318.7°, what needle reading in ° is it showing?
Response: 207.5°
